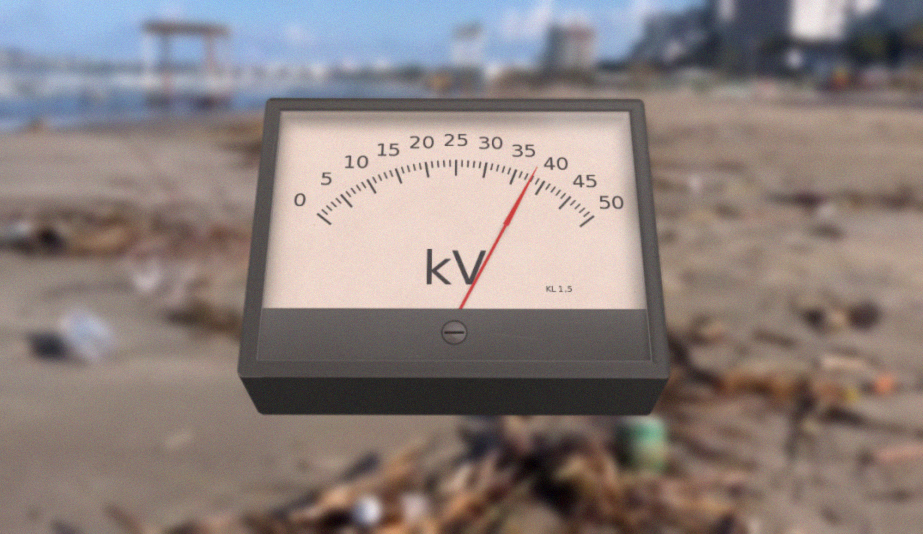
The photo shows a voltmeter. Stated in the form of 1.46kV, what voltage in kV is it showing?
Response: 38kV
